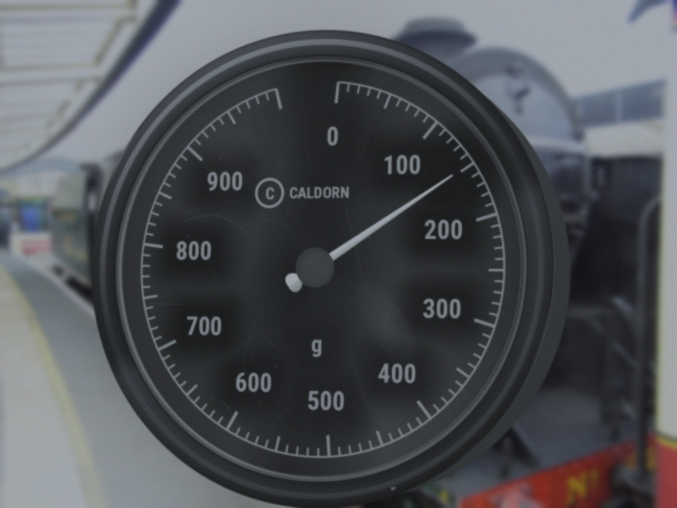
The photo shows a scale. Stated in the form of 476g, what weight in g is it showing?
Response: 150g
